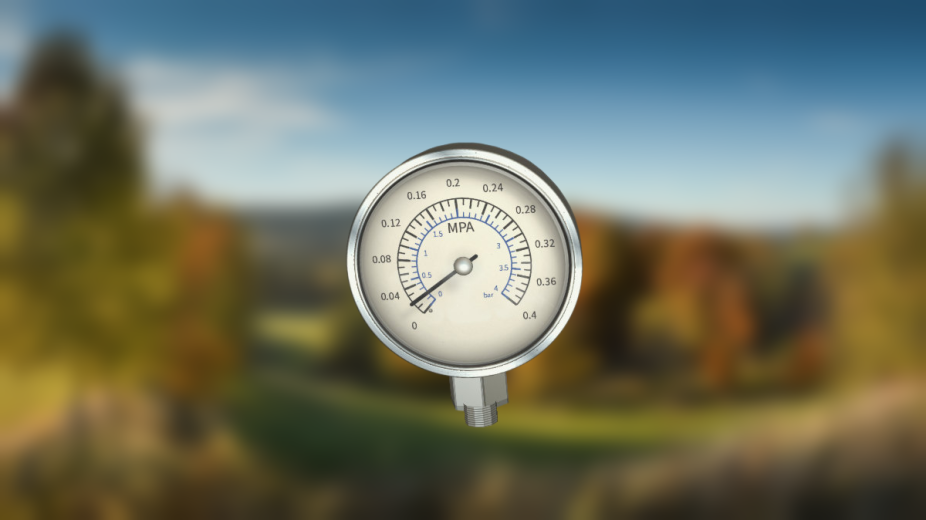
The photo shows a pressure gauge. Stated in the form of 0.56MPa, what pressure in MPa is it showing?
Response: 0.02MPa
